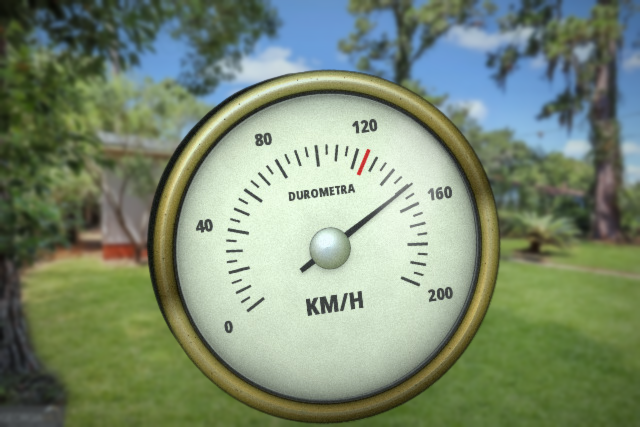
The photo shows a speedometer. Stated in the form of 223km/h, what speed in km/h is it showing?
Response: 150km/h
